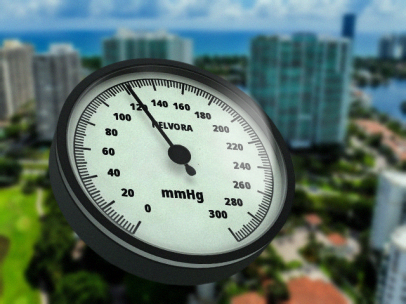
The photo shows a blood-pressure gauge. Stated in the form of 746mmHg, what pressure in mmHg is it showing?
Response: 120mmHg
